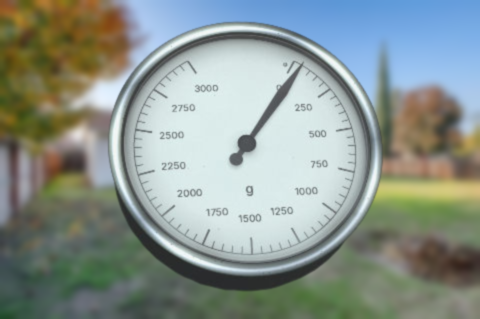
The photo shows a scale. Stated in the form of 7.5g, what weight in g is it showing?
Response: 50g
